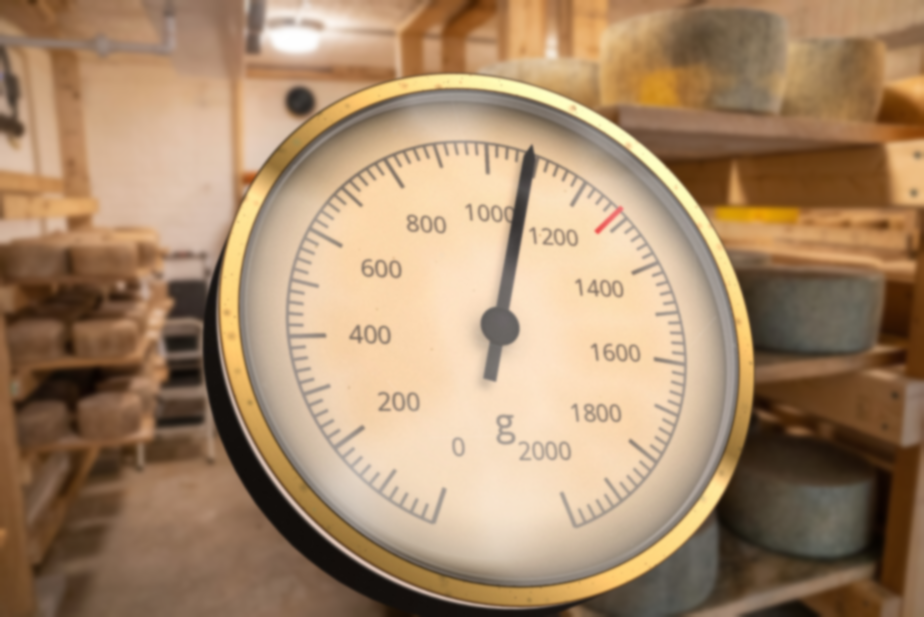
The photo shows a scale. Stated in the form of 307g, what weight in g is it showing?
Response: 1080g
